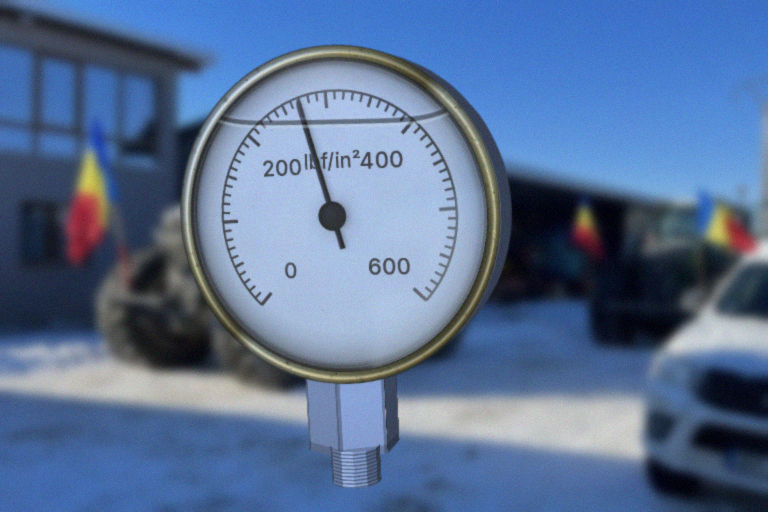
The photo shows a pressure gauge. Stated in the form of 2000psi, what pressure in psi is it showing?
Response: 270psi
